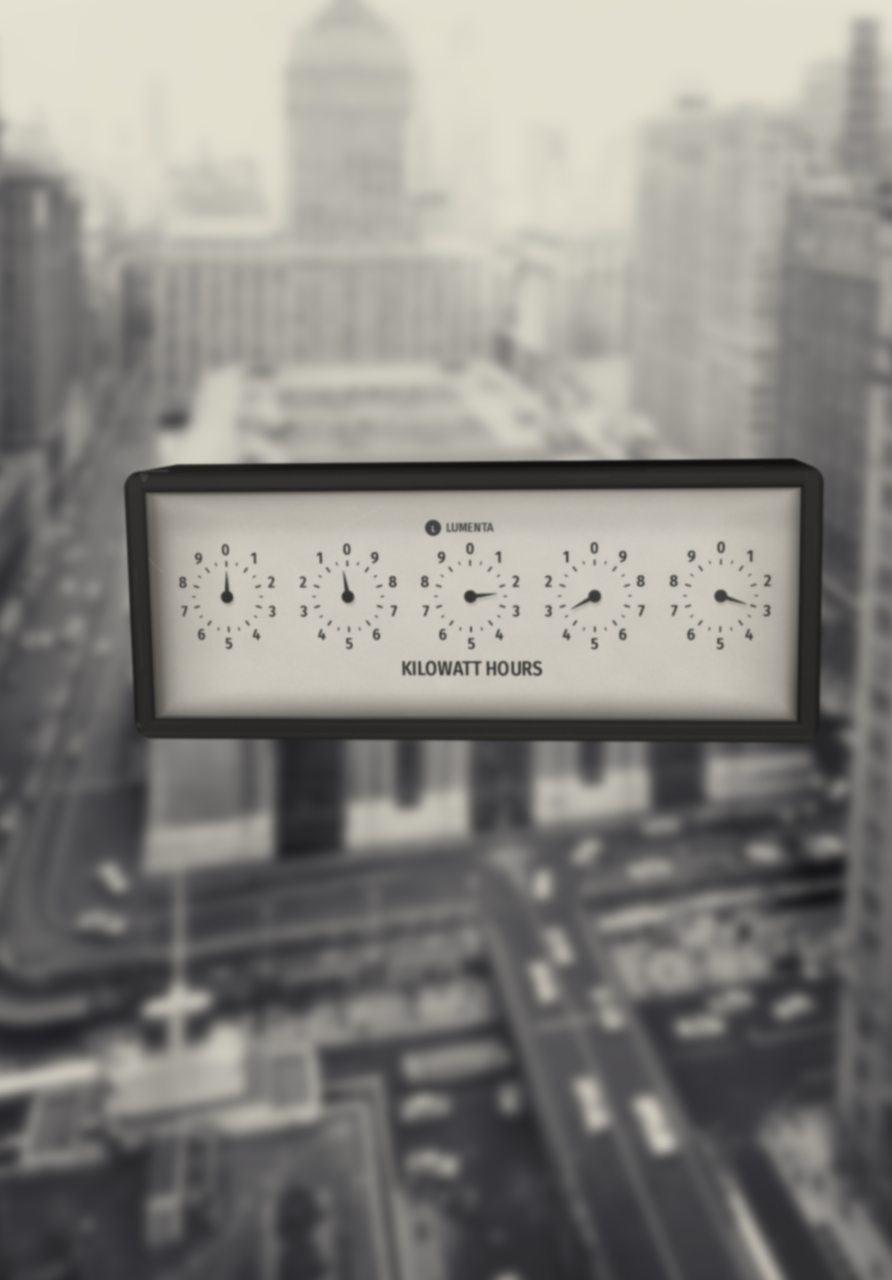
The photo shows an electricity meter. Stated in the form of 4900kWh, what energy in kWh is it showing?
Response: 233kWh
